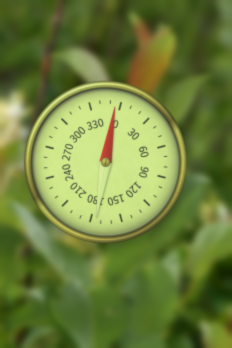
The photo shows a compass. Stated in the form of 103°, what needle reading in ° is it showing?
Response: 355°
